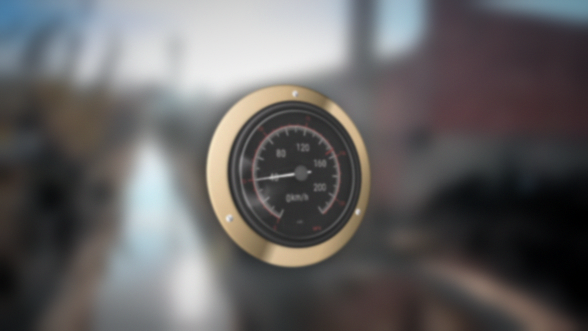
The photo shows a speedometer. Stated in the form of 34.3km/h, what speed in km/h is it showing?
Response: 40km/h
